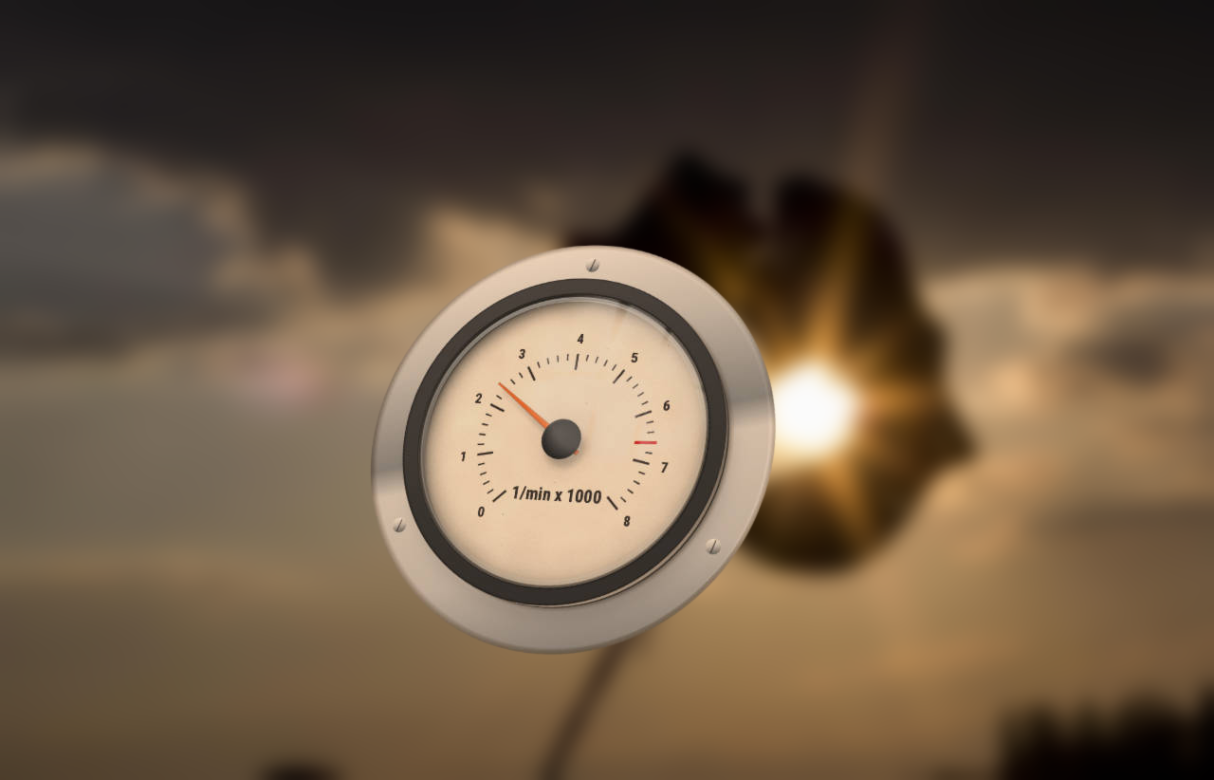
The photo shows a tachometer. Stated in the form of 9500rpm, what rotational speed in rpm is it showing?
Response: 2400rpm
